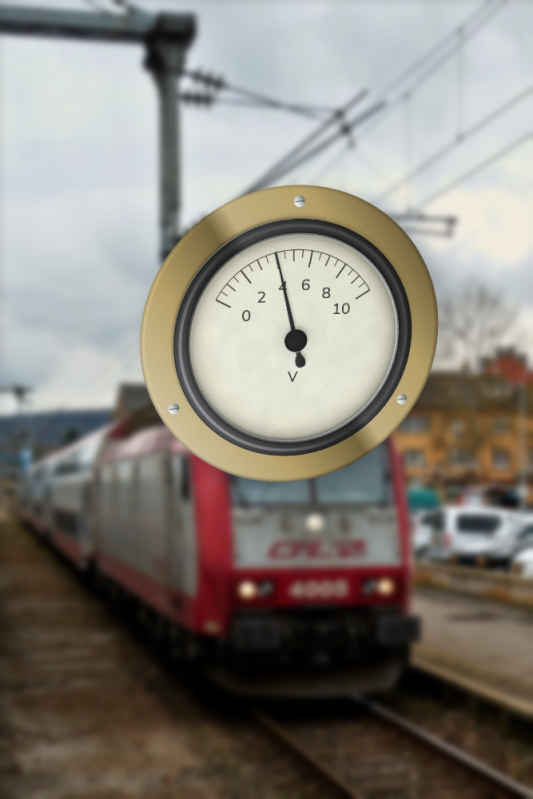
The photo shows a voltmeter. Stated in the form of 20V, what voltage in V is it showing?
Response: 4V
